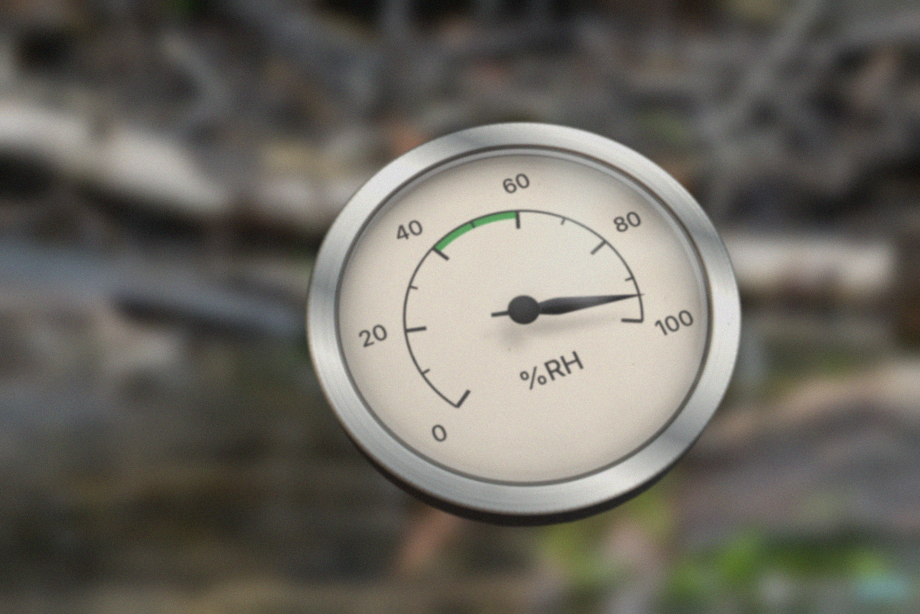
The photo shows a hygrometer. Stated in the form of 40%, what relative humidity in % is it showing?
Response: 95%
